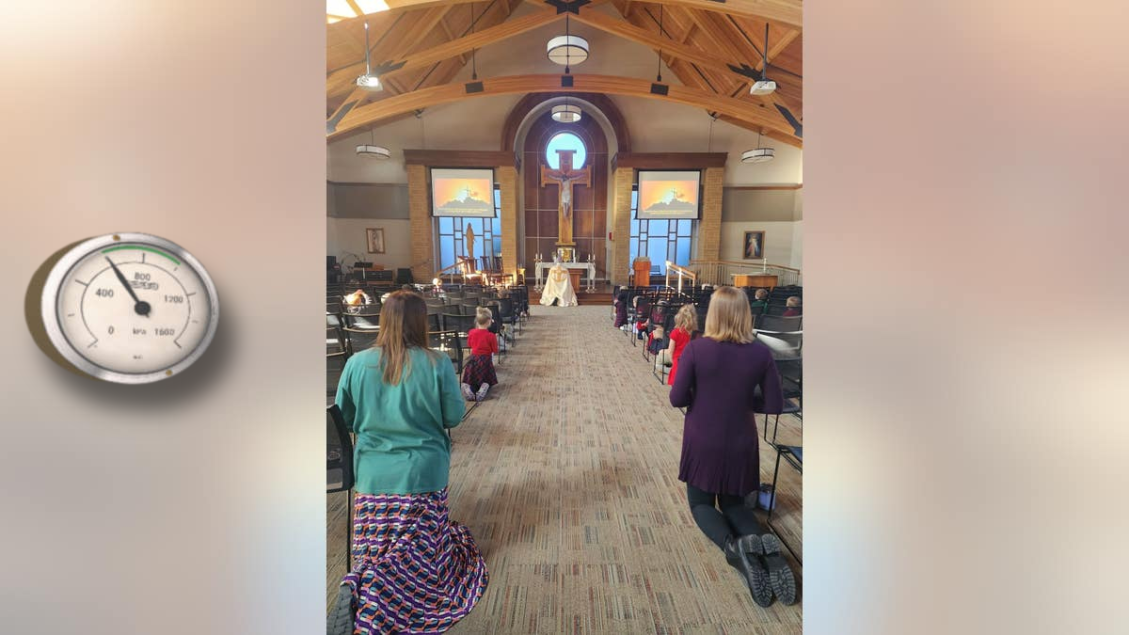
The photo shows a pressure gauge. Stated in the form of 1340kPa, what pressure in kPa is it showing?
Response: 600kPa
